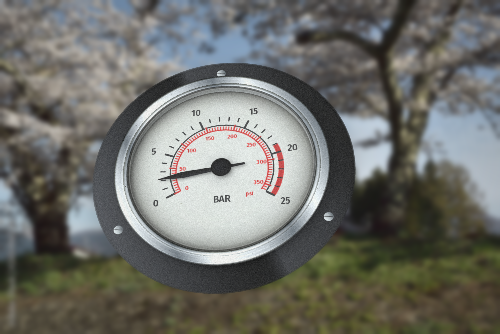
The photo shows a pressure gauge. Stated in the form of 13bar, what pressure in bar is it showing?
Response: 2bar
